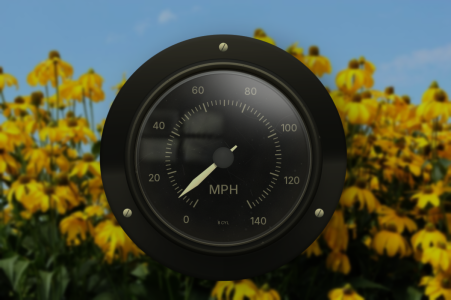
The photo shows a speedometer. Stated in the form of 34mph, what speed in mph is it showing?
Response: 8mph
